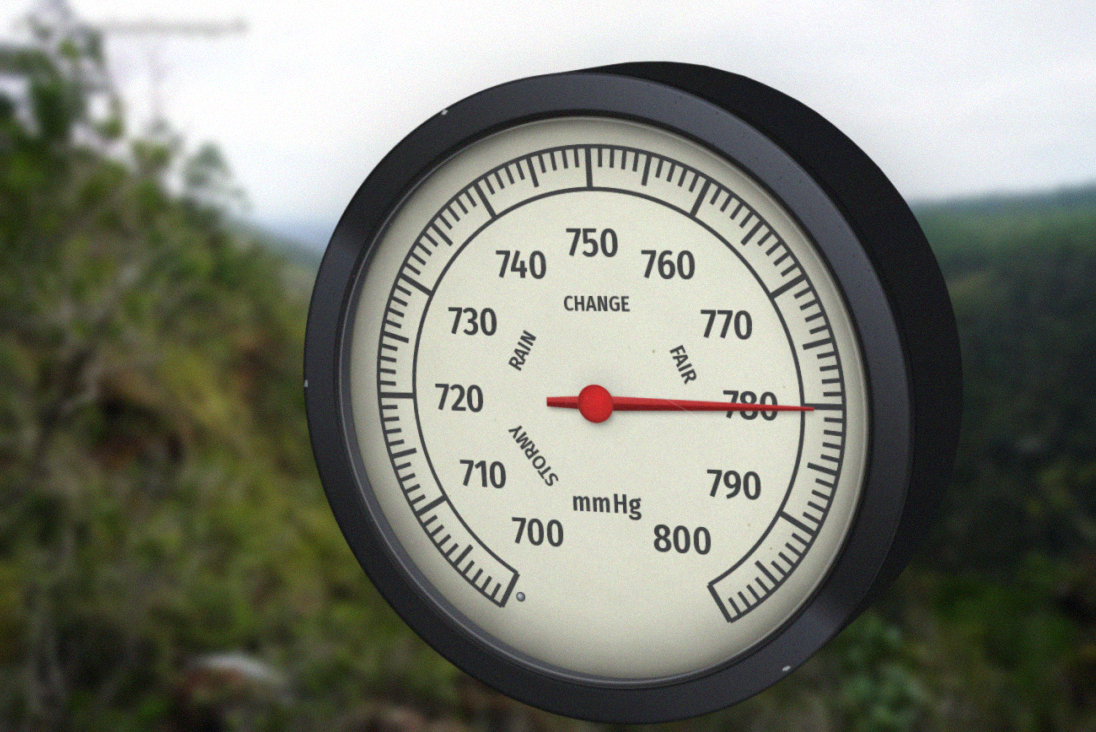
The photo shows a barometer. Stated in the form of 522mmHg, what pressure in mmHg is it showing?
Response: 780mmHg
